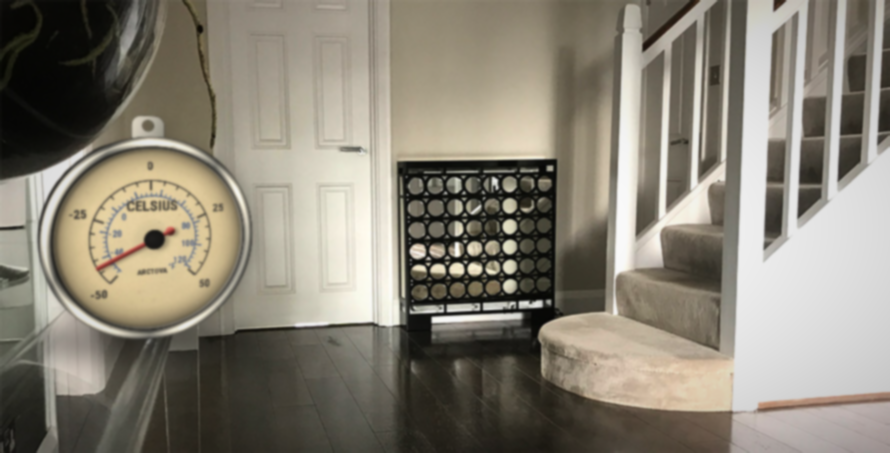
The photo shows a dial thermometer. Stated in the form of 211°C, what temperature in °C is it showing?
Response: -42.5°C
